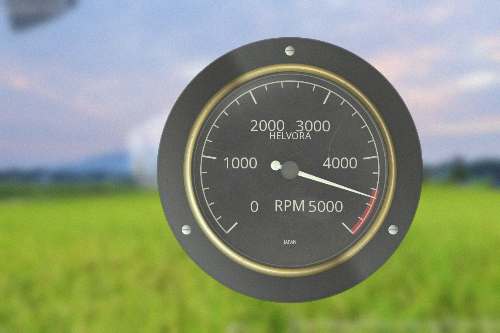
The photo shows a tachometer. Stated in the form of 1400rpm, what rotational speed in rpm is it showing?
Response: 4500rpm
